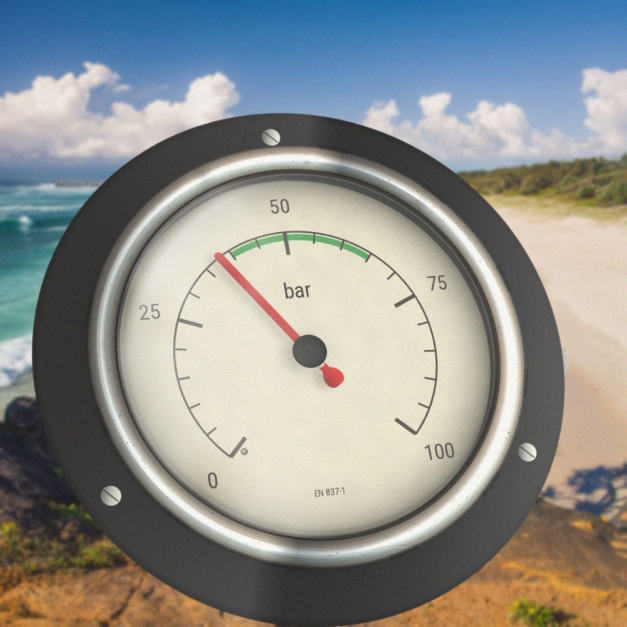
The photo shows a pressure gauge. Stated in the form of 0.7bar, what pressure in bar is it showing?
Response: 37.5bar
